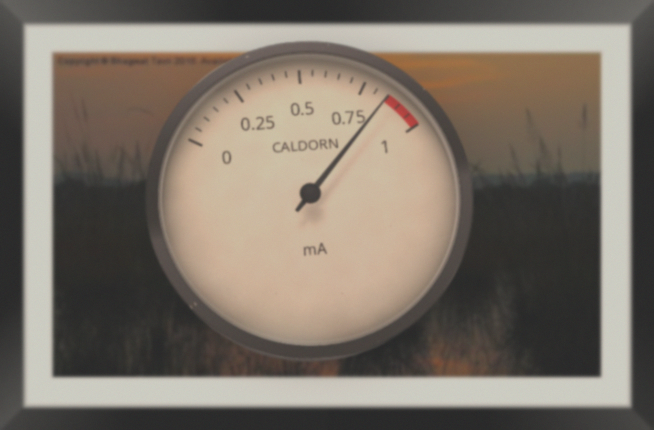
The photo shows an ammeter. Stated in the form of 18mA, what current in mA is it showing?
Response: 0.85mA
